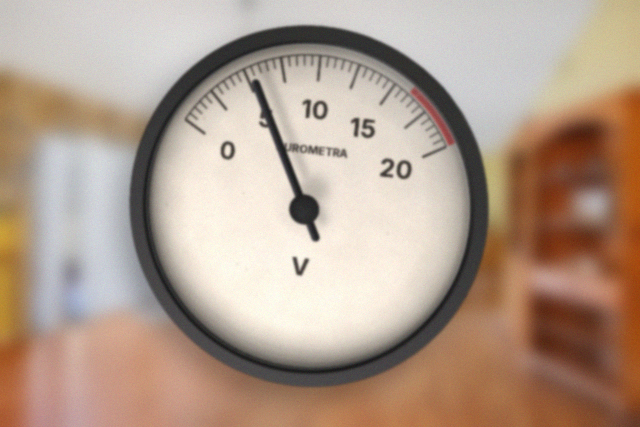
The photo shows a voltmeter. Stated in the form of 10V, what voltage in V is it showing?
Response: 5.5V
